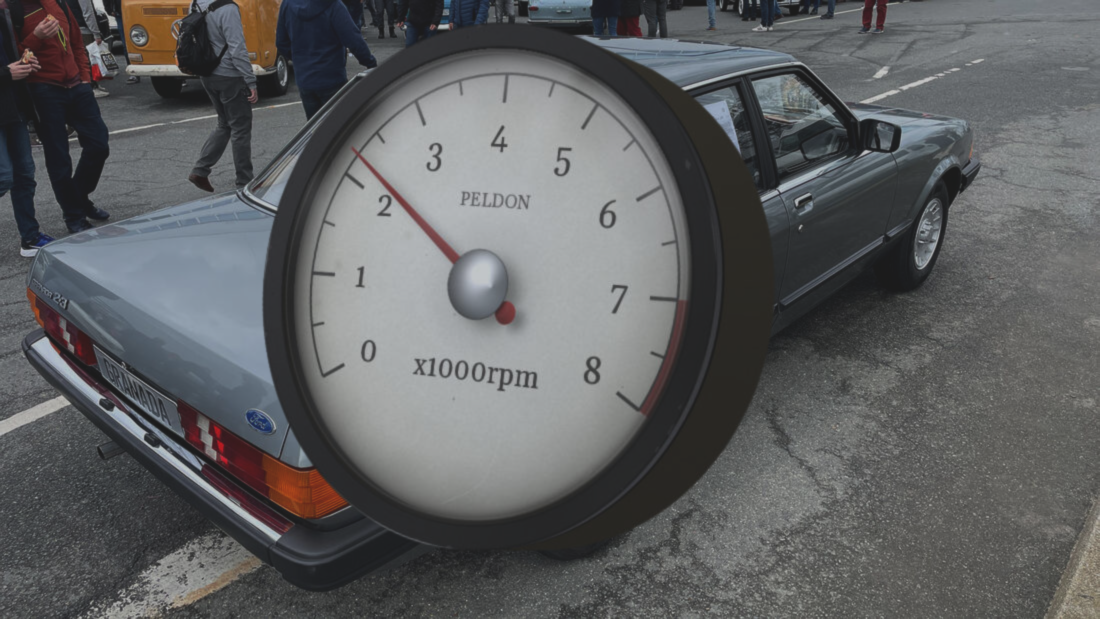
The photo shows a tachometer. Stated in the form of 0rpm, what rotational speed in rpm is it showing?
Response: 2250rpm
